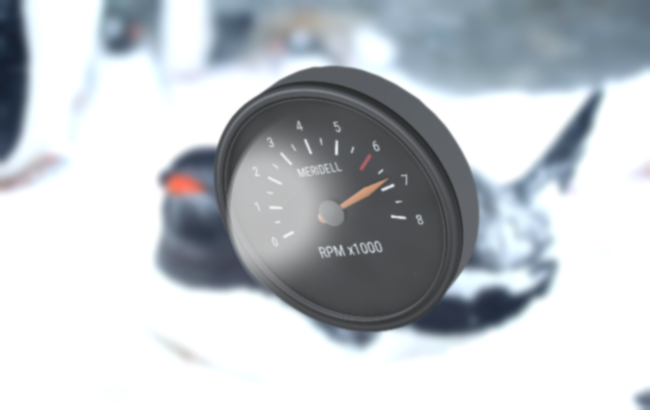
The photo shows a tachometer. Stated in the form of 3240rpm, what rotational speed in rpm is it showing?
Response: 6750rpm
